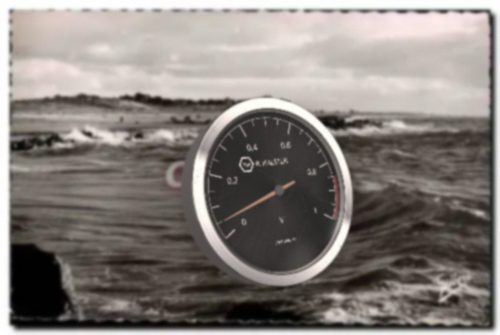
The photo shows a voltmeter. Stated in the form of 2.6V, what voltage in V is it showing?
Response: 0.05V
